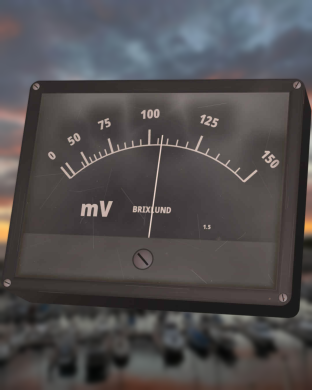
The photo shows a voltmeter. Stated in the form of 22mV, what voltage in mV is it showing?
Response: 107.5mV
